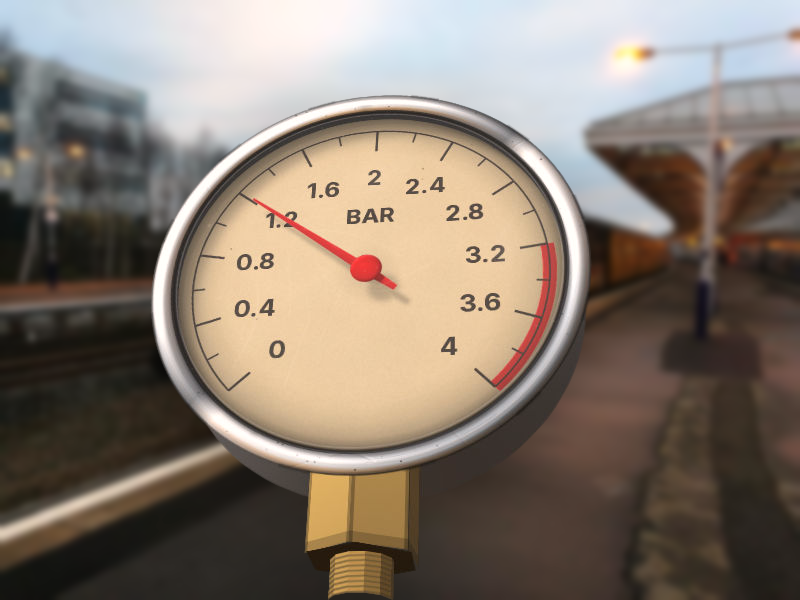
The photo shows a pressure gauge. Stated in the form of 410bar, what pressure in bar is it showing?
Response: 1.2bar
